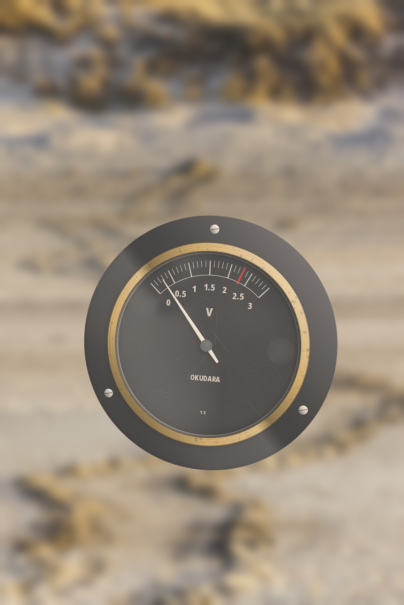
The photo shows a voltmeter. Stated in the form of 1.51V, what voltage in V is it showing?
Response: 0.3V
